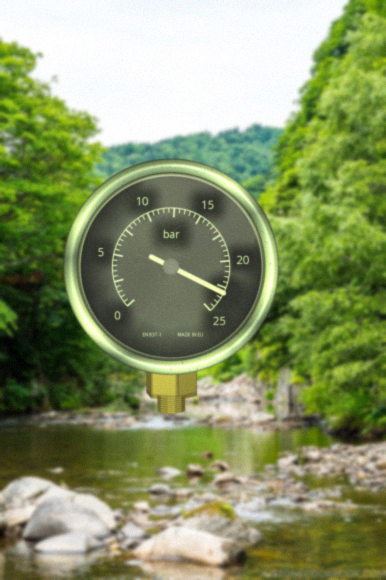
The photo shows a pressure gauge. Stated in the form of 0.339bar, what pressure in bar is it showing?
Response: 23bar
